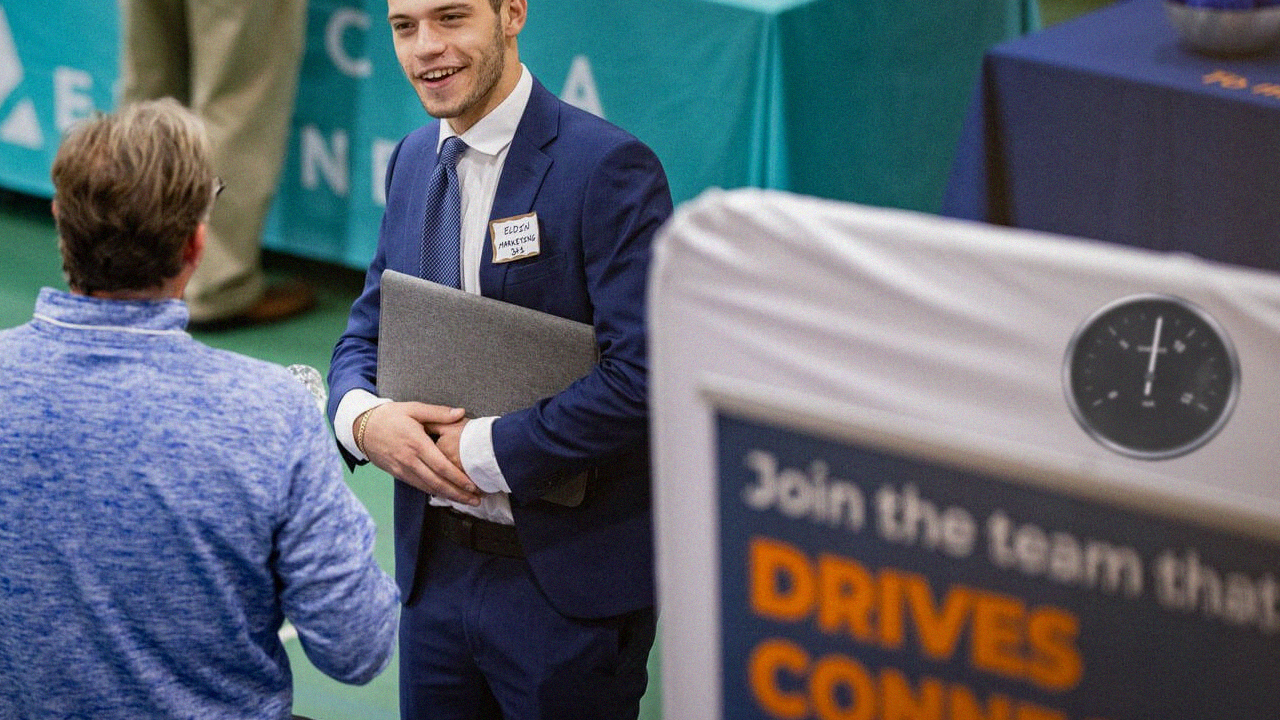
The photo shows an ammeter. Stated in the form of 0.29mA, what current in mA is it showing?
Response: 8mA
